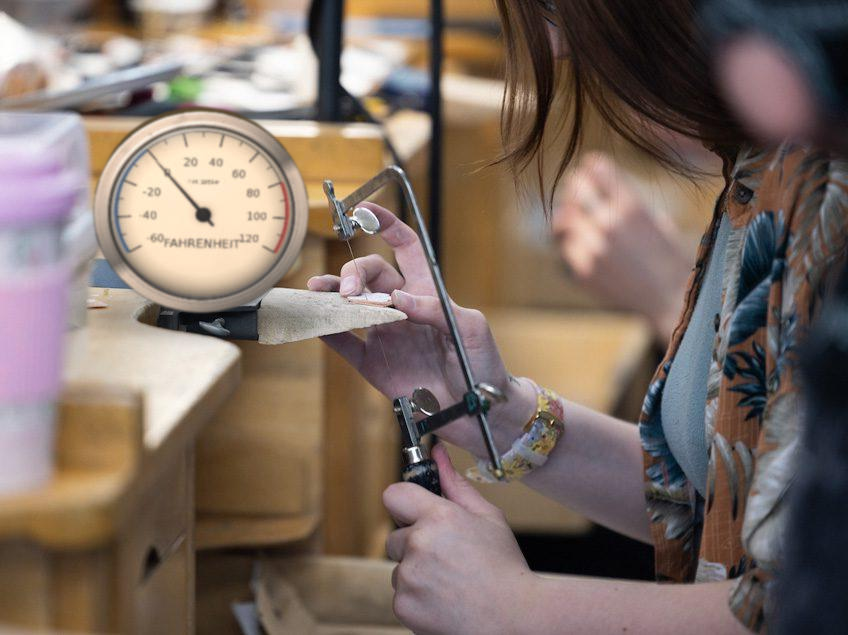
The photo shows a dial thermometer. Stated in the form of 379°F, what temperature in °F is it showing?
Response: 0°F
